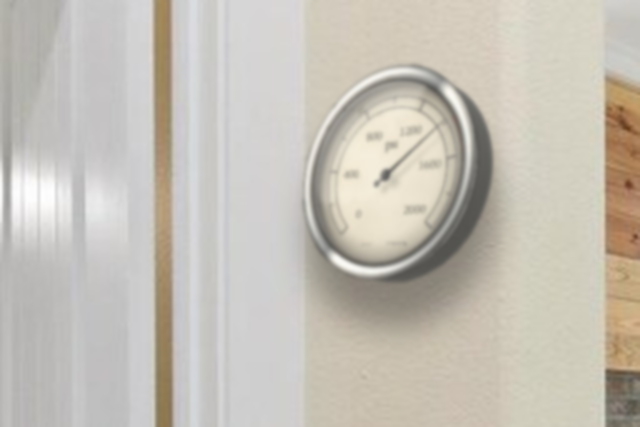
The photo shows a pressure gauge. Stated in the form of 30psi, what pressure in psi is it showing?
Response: 1400psi
